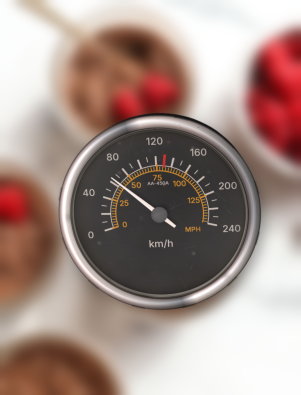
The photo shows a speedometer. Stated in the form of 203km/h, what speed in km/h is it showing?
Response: 65km/h
